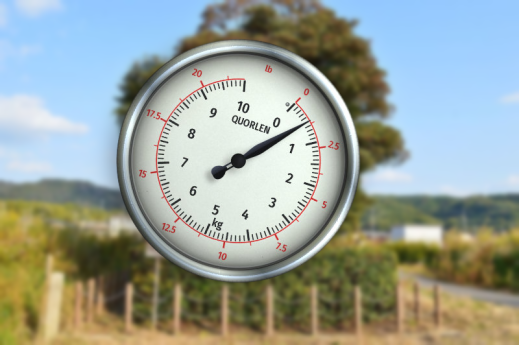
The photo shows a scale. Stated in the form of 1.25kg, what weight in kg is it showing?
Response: 0.5kg
